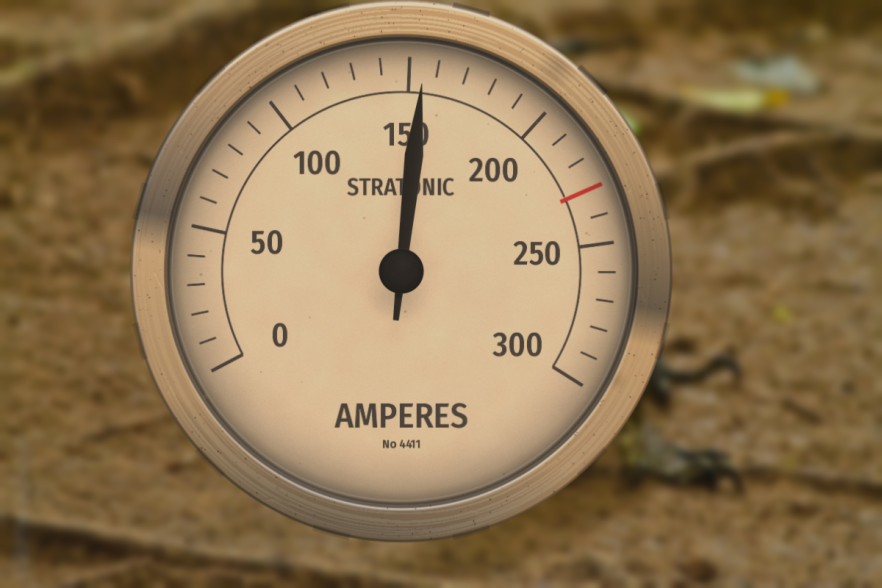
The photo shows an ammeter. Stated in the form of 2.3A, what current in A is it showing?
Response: 155A
